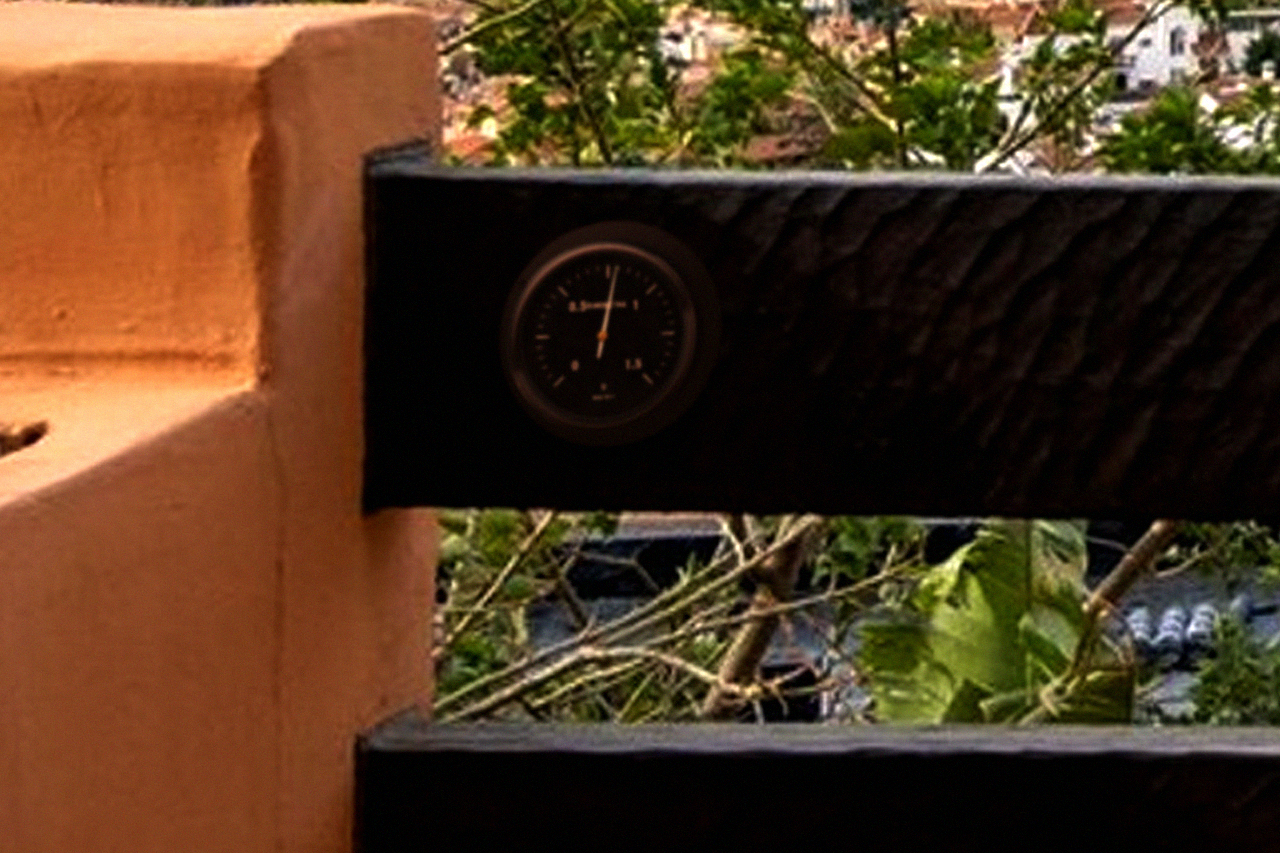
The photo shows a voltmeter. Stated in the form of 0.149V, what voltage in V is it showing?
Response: 0.8V
